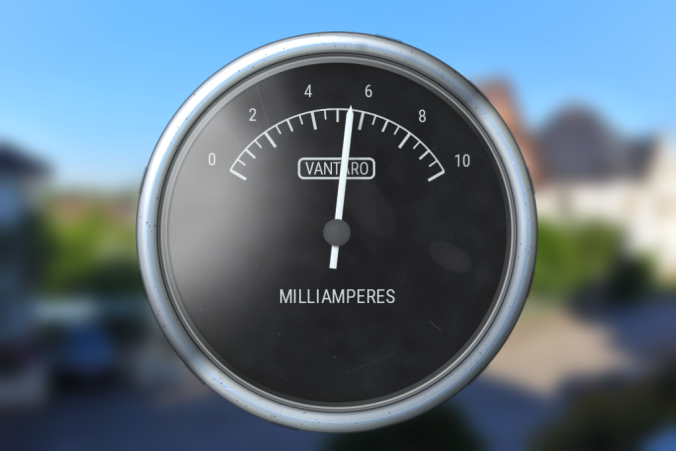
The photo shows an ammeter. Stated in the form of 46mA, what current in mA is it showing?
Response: 5.5mA
